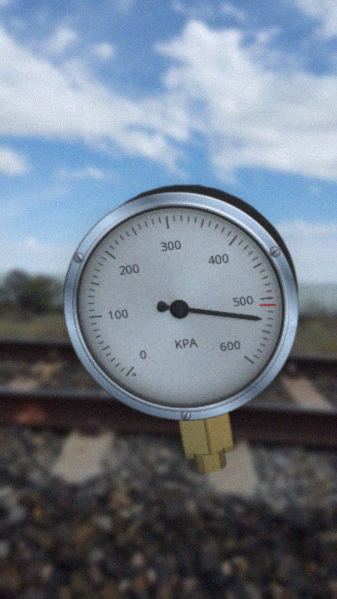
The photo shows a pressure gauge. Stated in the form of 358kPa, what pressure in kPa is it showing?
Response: 530kPa
